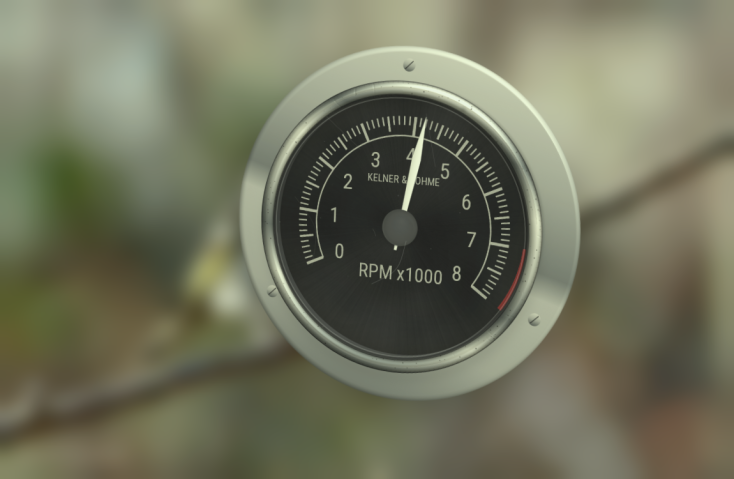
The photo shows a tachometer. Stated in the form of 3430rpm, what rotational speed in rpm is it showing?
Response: 4200rpm
